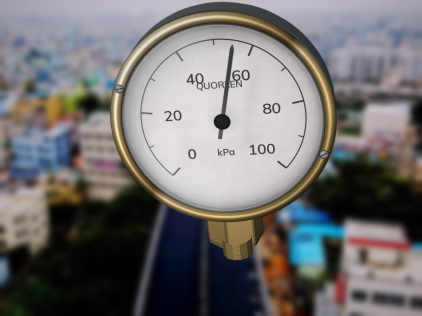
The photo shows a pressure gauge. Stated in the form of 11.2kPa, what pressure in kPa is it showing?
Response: 55kPa
